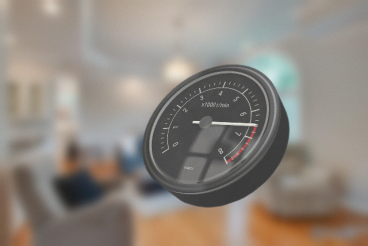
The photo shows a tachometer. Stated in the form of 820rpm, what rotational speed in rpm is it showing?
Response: 6600rpm
